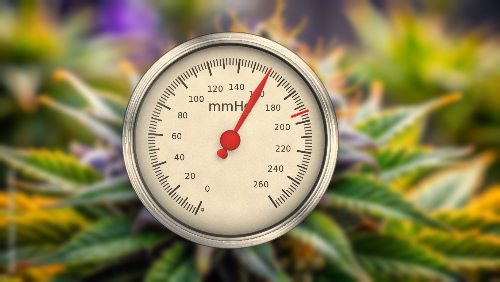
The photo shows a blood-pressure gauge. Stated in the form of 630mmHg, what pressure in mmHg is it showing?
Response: 160mmHg
